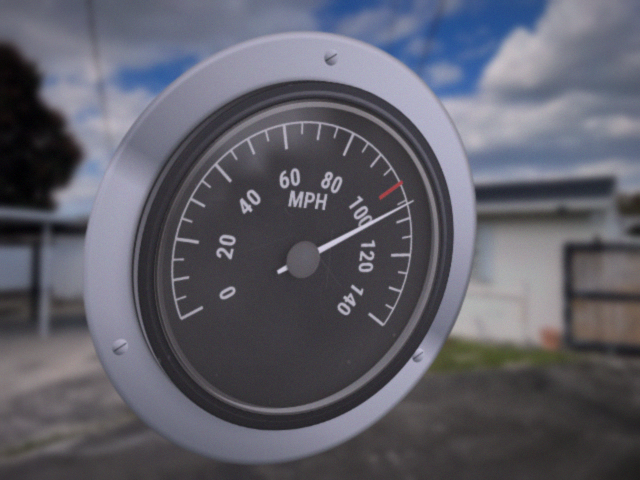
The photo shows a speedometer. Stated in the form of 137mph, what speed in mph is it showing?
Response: 105mph
